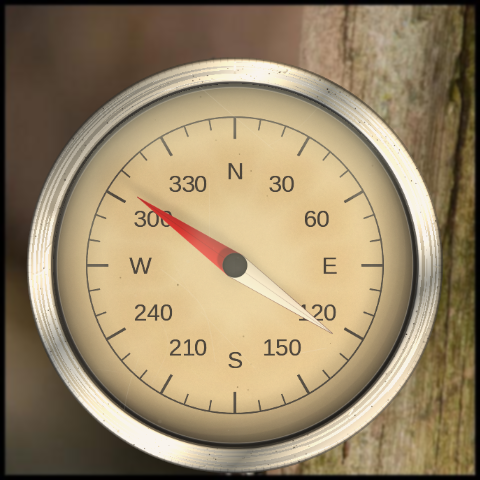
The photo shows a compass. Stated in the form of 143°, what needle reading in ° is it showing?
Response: 305°
